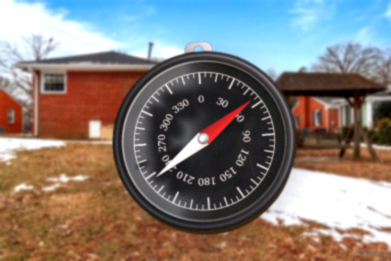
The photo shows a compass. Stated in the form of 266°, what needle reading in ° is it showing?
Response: 55°
